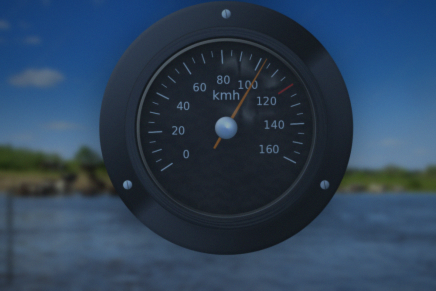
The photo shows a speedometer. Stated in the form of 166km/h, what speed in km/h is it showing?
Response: 102.5km/h
